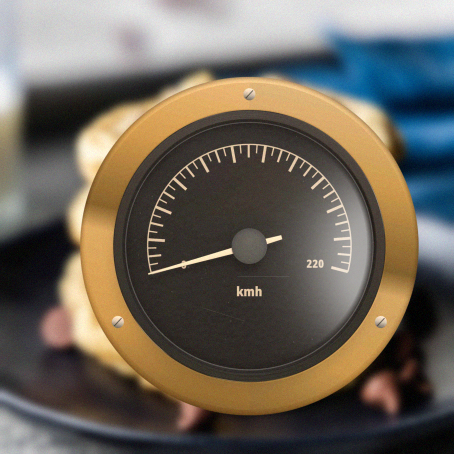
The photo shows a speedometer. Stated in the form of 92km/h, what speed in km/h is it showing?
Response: 0km/h
